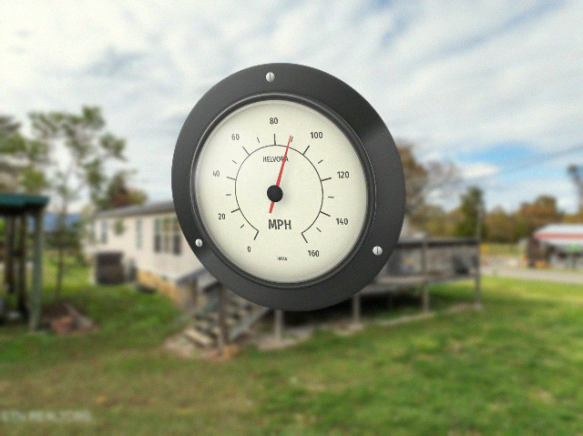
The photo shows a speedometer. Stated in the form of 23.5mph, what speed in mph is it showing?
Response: 90mph
